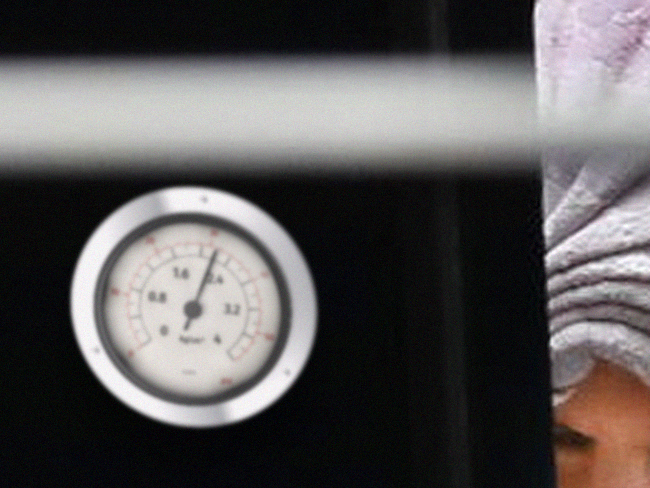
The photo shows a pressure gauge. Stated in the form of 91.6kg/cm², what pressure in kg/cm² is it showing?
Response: 2.2kg/cm²
